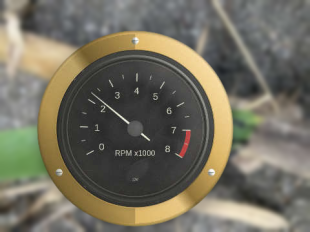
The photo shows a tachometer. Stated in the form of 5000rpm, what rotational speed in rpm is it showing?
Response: 2250rpm
